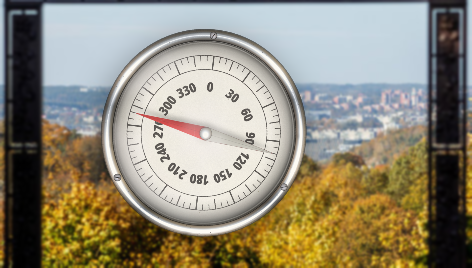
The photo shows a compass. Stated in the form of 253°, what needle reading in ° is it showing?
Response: 280°
